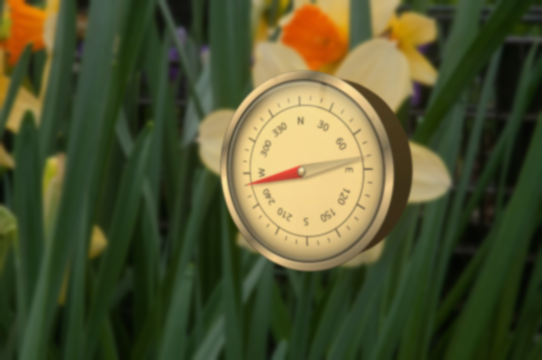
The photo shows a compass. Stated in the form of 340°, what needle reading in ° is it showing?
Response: 260°
